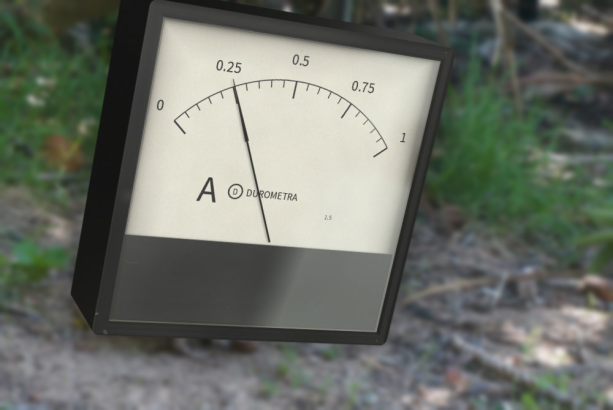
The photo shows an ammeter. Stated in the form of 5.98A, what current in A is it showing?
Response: 0.25A
